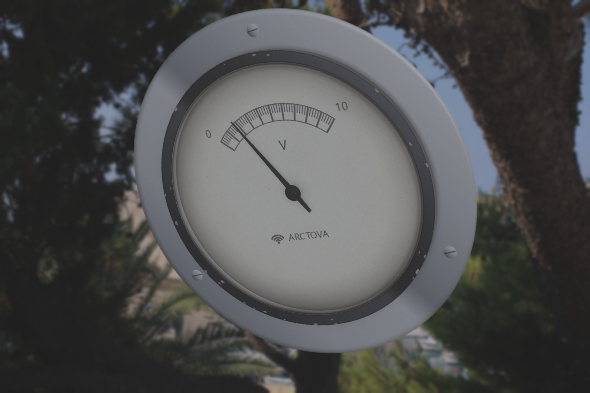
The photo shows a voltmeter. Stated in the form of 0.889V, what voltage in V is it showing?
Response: 2V
